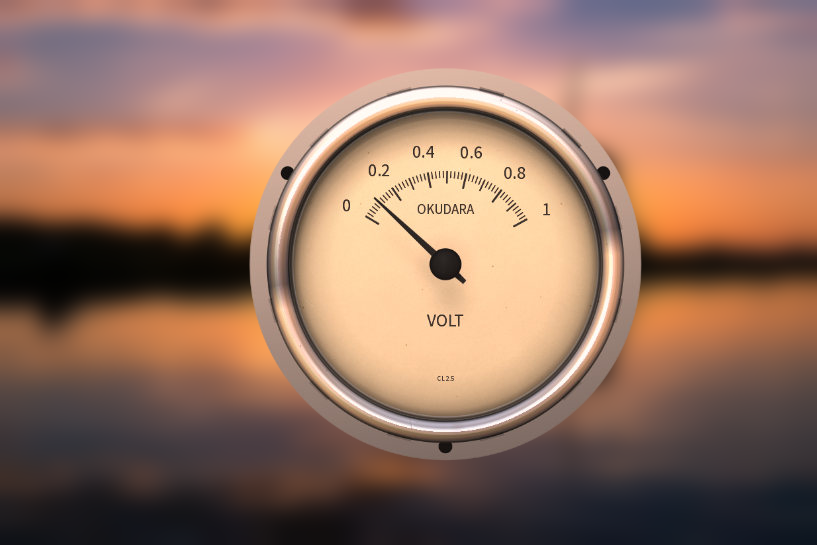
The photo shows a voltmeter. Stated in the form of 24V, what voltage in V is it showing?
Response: 0.1V
